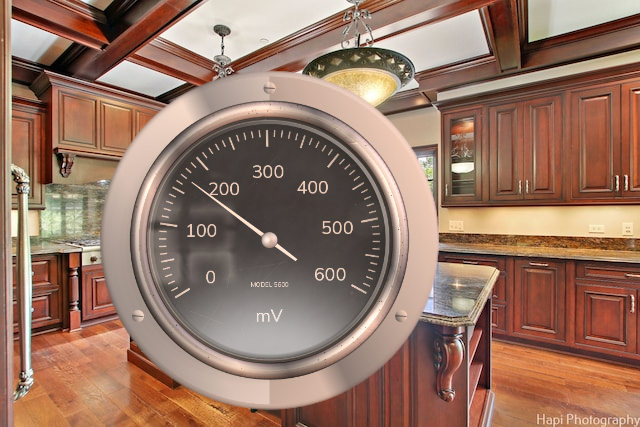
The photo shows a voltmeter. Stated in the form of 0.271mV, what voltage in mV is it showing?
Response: 170mV
